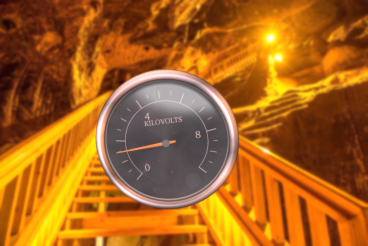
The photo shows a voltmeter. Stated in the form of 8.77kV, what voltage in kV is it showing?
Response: 1.5kV
